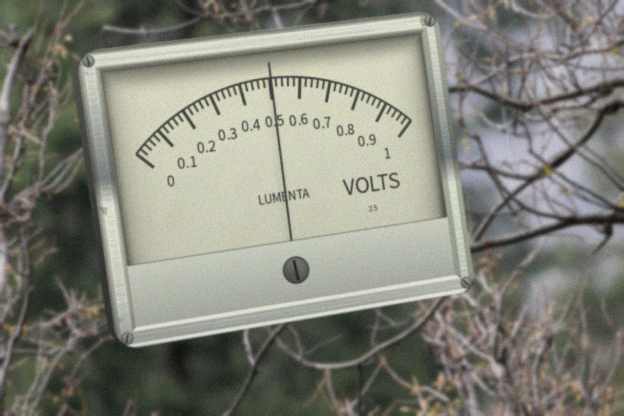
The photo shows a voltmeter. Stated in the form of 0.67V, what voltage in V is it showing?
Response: 0.5V
